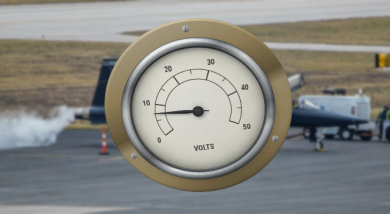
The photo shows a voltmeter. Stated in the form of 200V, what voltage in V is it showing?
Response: 7.5V
